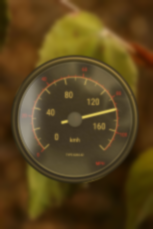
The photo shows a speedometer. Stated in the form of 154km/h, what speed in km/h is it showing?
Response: 140km/h
